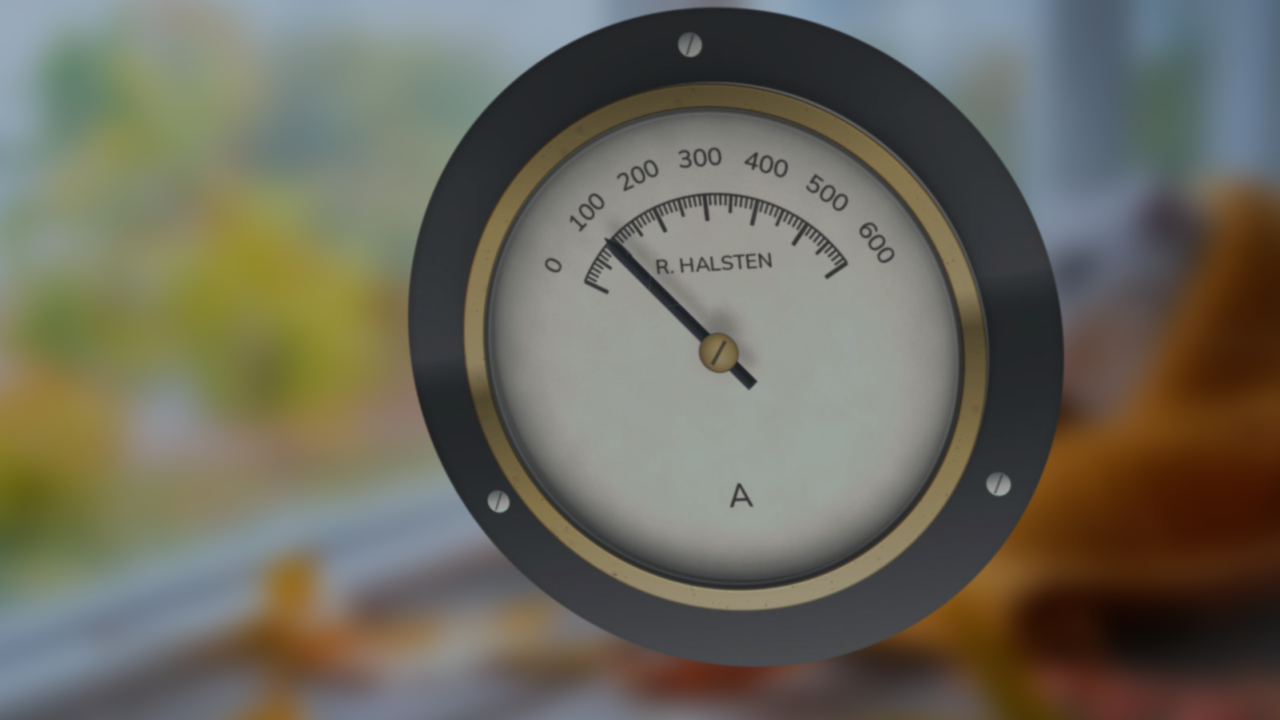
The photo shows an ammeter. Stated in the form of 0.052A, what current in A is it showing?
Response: 100A
